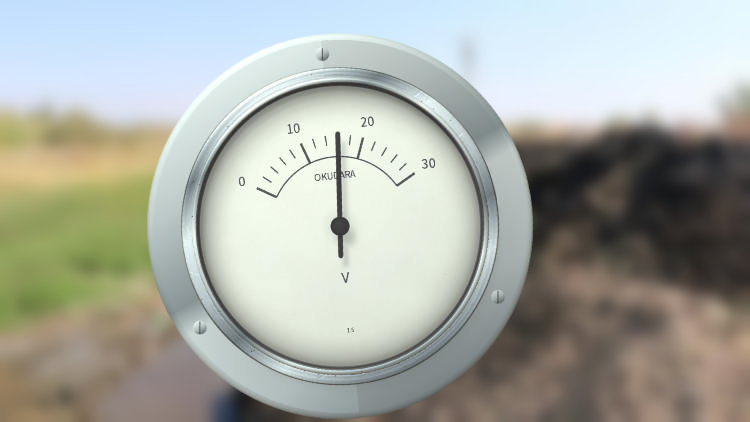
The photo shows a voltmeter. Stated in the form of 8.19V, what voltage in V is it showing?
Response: 16V
